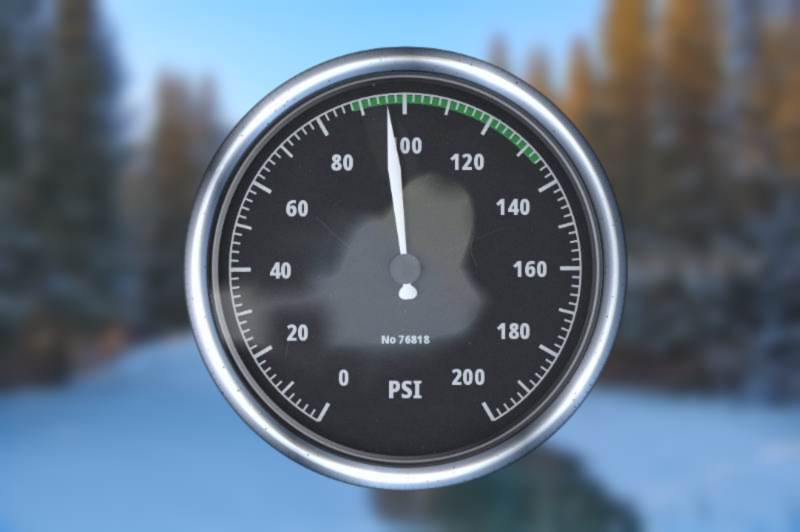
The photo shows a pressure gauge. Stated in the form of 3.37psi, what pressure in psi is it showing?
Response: 96psi
